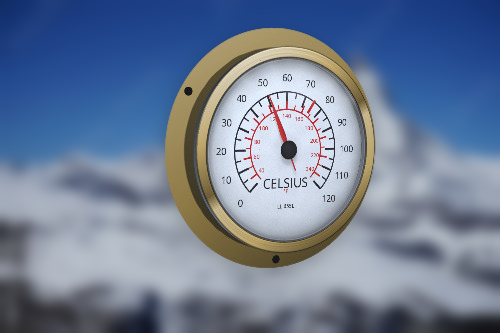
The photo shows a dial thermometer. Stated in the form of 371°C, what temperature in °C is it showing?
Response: 50°C
